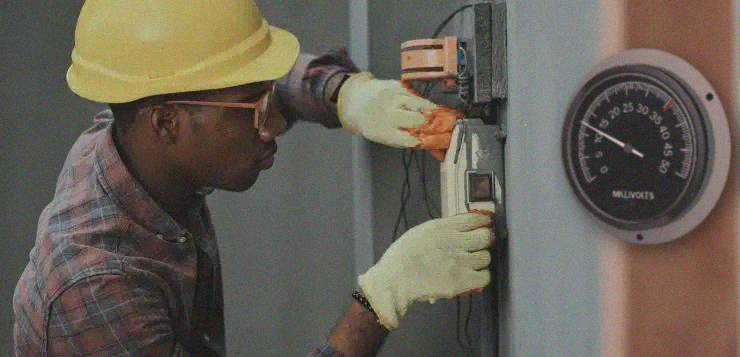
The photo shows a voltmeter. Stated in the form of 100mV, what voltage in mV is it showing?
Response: 12.5mV
